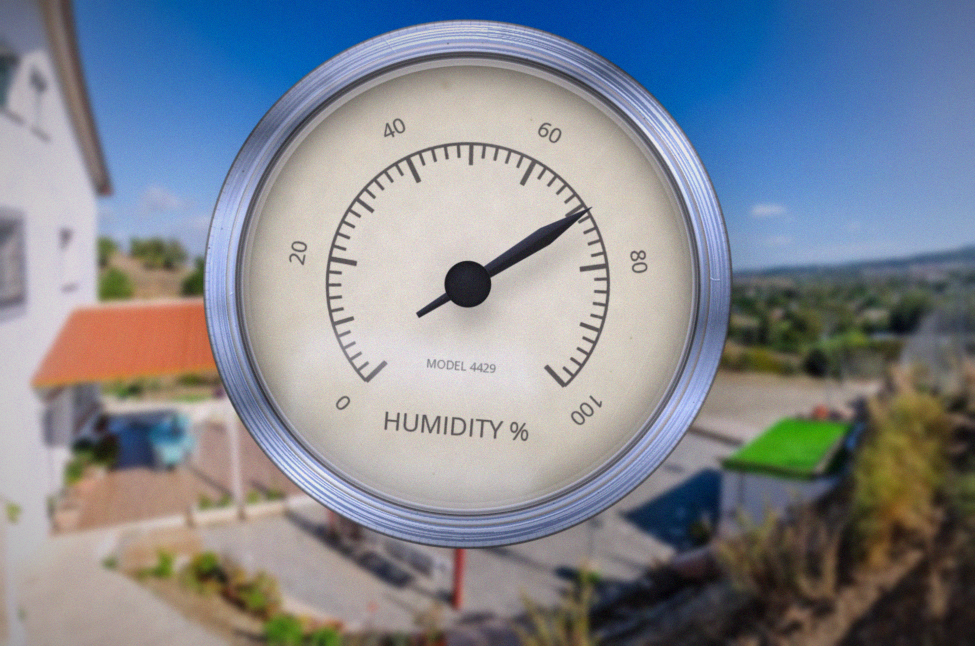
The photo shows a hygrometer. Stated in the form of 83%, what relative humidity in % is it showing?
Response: 71%
